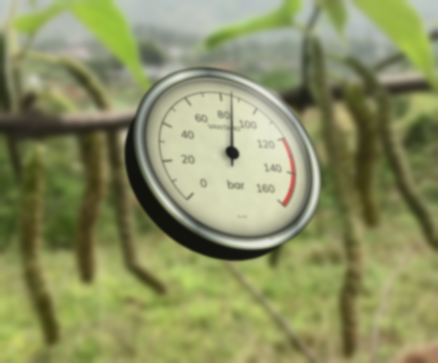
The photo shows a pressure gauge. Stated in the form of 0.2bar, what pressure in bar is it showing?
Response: 85bar
